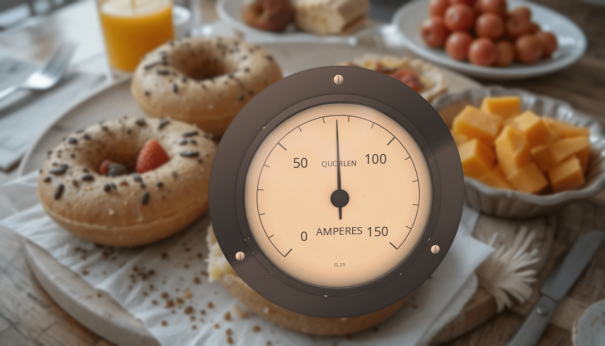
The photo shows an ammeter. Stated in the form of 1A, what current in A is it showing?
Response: 75A
